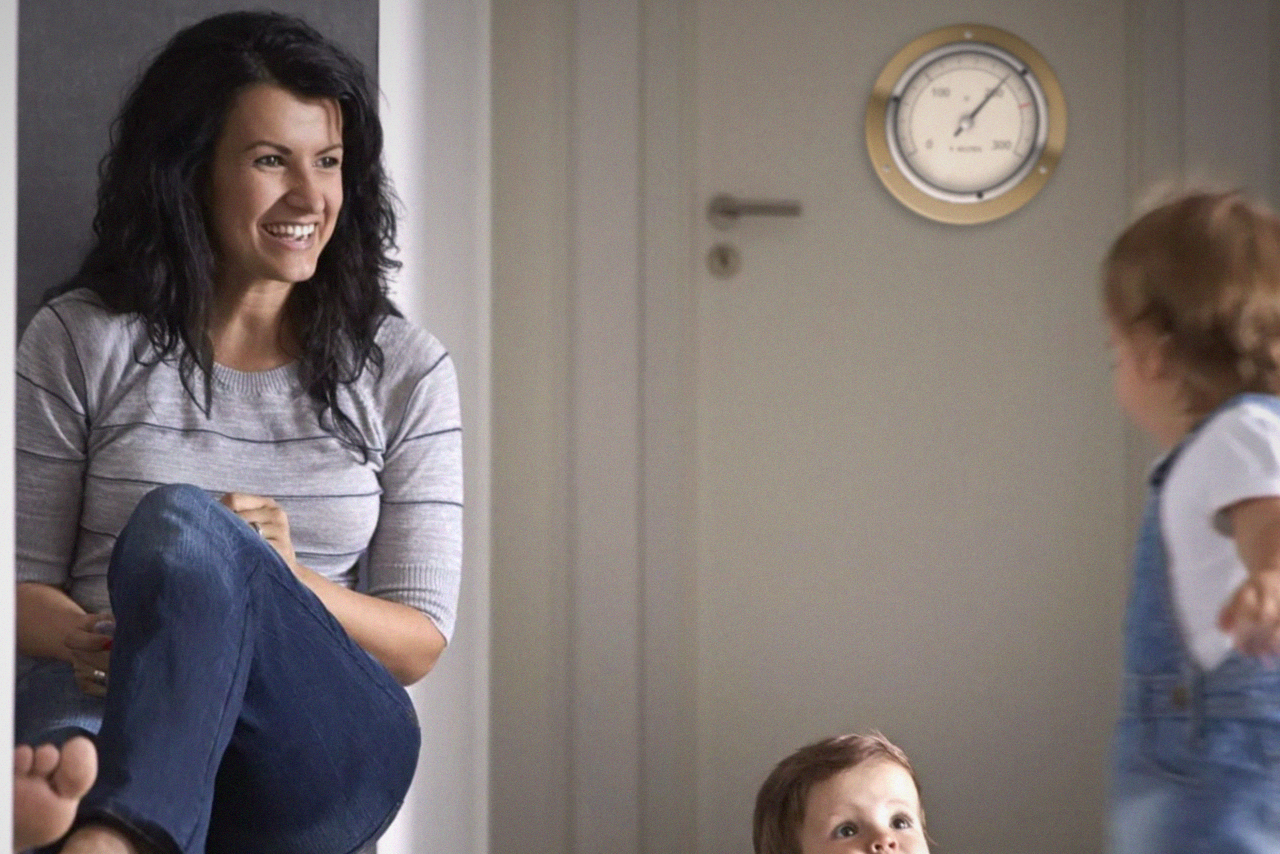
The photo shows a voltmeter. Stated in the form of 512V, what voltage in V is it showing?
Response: 200V
